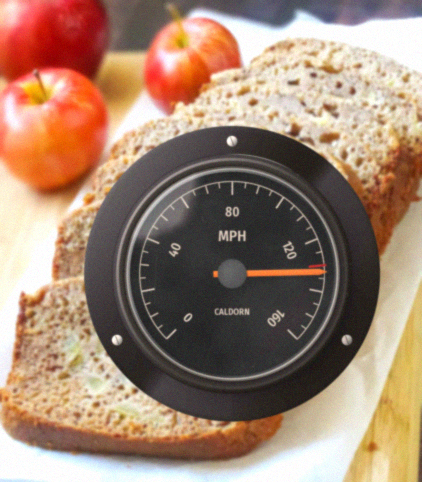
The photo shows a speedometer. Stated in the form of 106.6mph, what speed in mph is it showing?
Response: 132.5mph
